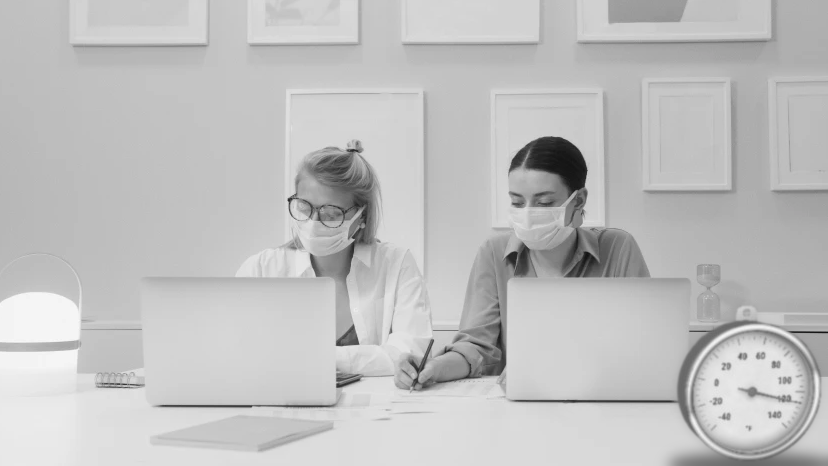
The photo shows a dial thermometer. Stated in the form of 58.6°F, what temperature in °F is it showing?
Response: 120°F
